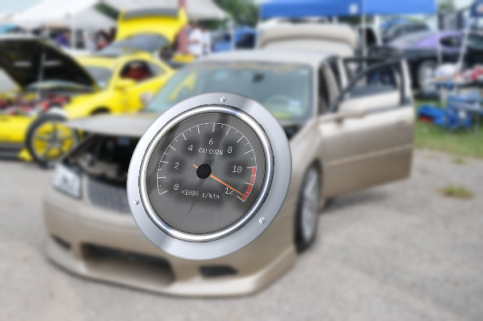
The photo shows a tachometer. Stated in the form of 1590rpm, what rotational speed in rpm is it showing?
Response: 11750rpm
